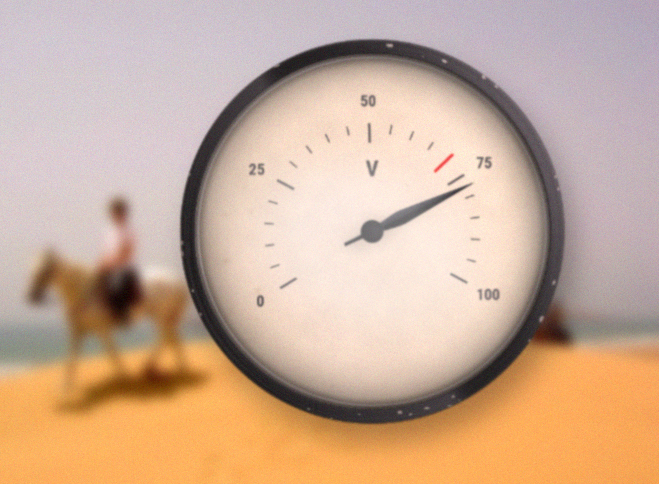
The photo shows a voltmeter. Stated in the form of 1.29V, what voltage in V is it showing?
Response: 77.5V
